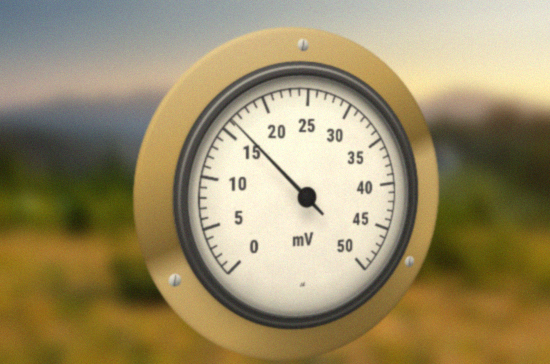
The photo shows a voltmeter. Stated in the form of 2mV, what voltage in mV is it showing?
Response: 16mV
